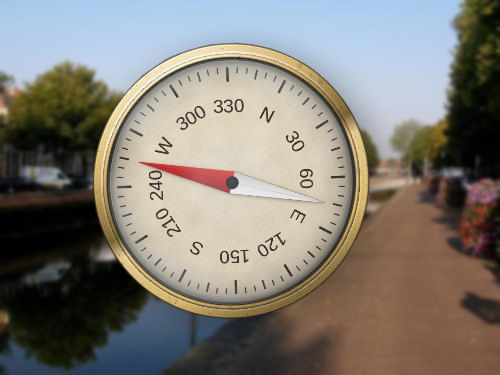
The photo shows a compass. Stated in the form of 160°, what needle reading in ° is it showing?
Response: 255°
